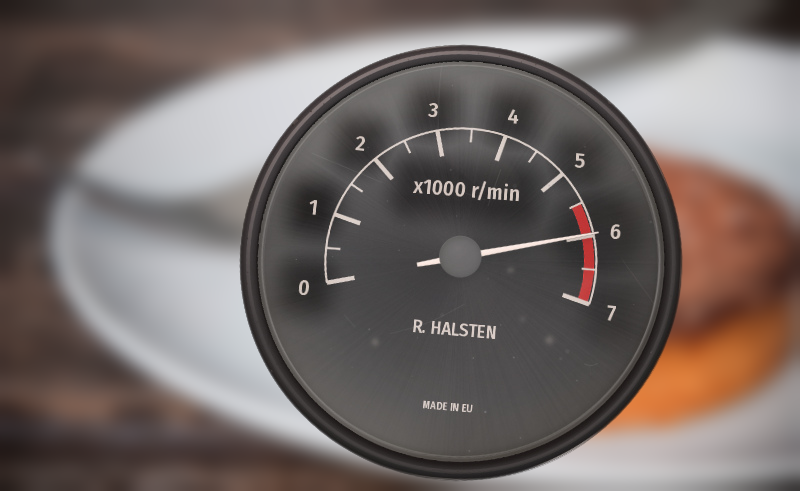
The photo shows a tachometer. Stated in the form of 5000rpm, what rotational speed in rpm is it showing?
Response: 6000rpm
